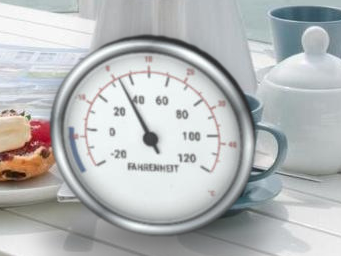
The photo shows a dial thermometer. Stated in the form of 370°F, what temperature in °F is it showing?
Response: 35°F
